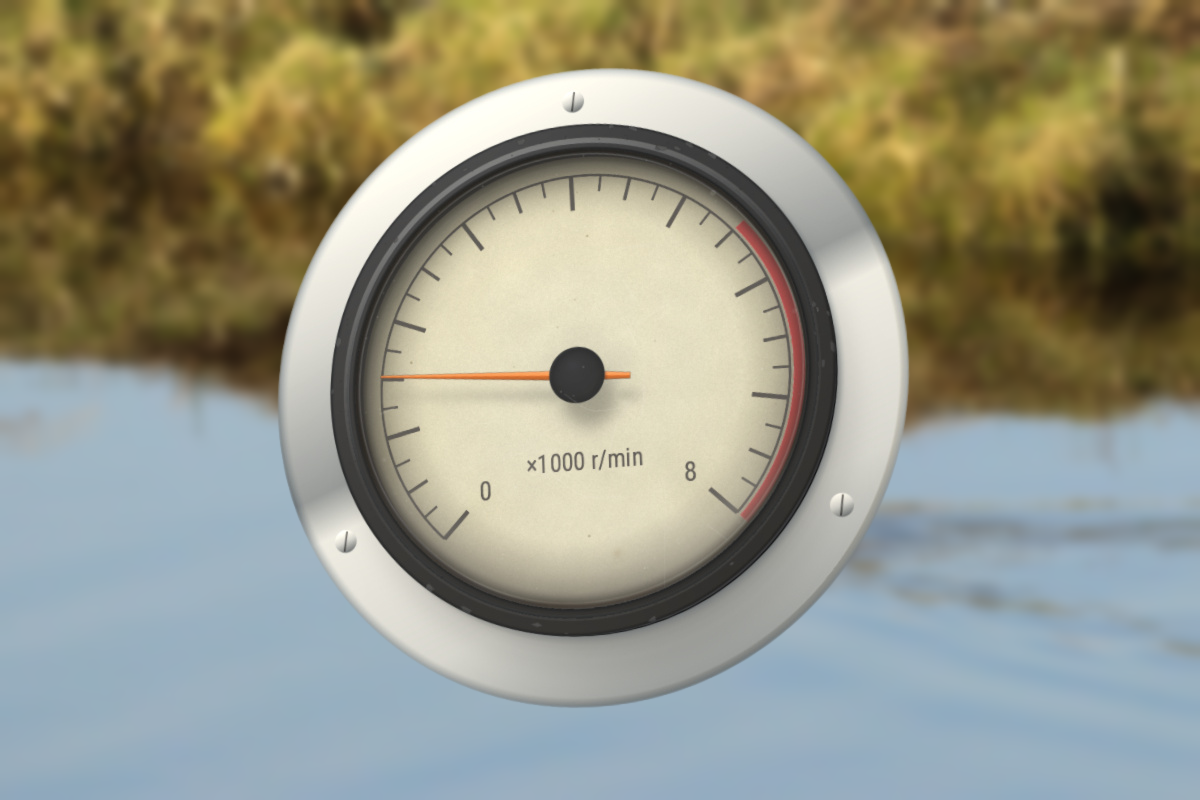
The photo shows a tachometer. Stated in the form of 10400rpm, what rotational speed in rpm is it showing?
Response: 1500rpm
